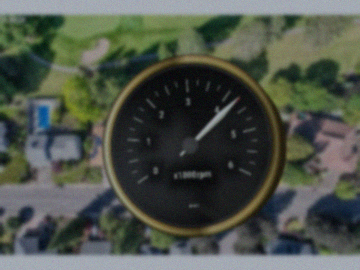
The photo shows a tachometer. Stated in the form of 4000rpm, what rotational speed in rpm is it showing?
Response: 4250rpm
